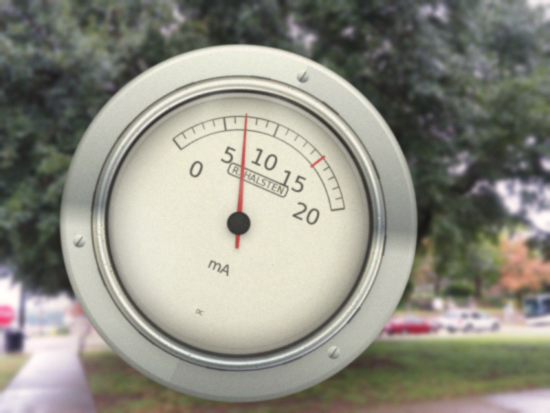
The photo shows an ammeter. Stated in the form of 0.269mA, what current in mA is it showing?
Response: 7mA
